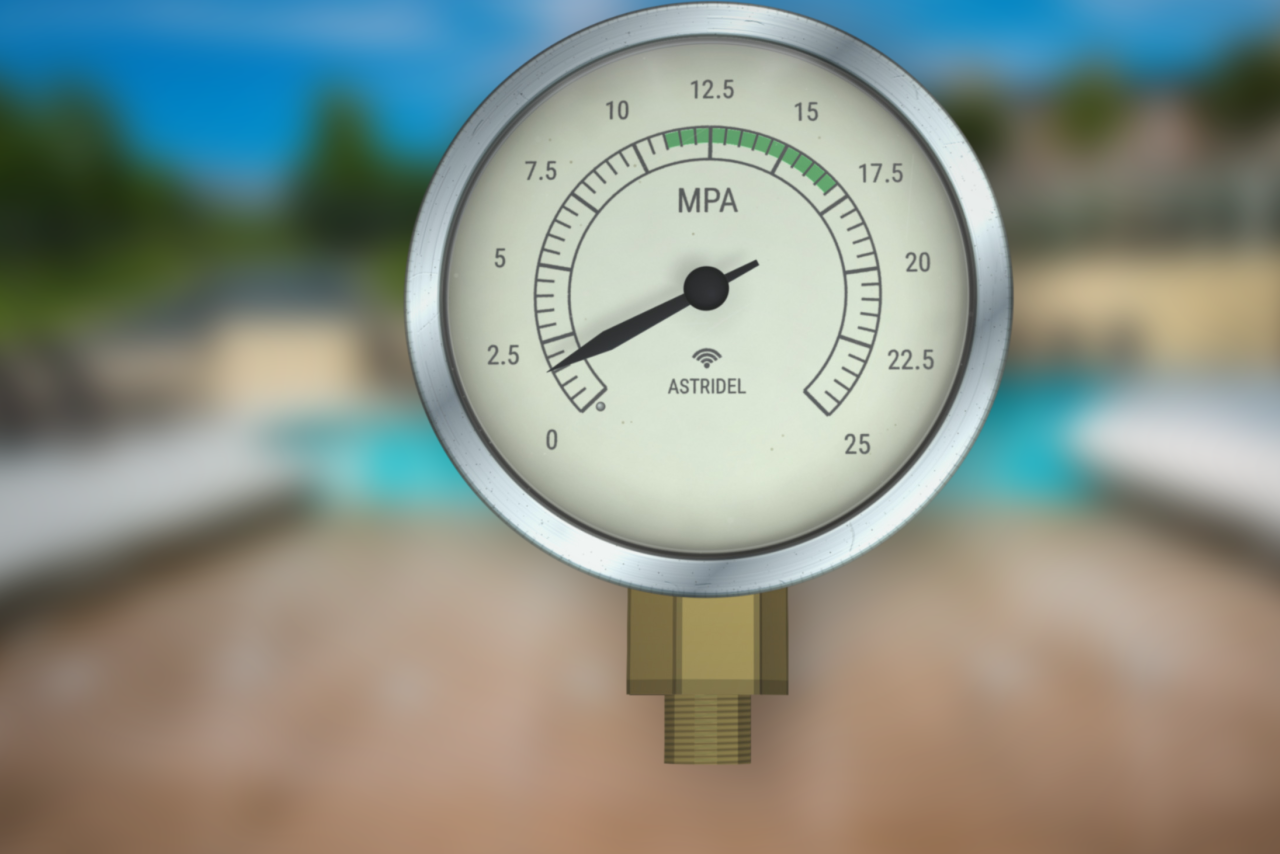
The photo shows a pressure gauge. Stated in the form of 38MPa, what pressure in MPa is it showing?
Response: 1.5MPa
